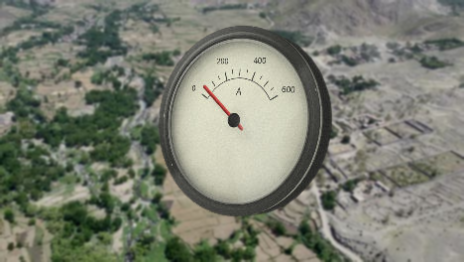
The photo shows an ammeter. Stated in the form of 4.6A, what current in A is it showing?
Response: 50A
